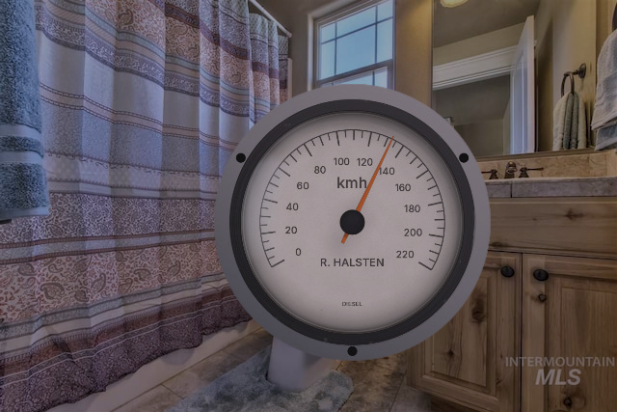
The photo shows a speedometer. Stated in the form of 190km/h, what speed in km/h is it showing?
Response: 132.5km/h
